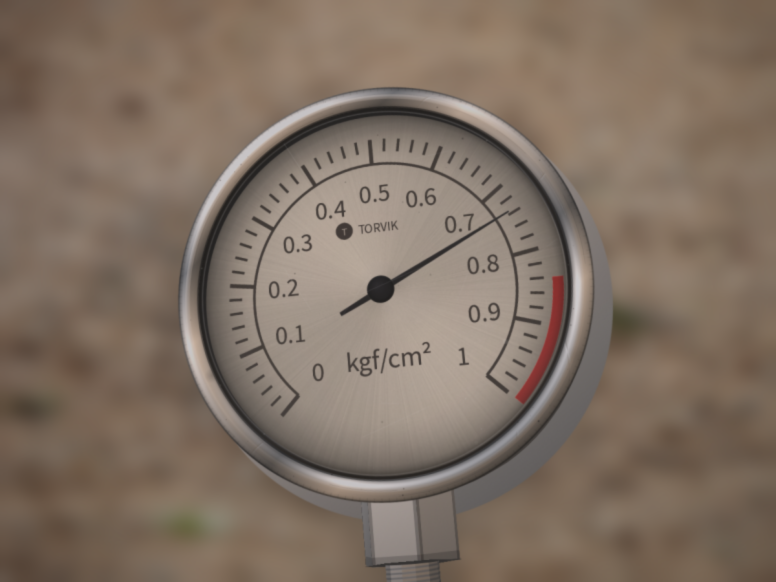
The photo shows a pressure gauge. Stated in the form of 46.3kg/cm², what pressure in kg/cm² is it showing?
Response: 0.74kg/cm²
